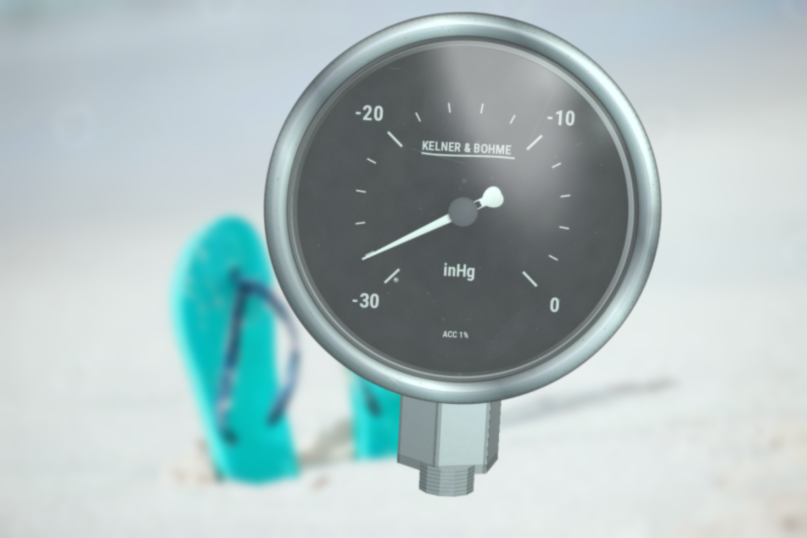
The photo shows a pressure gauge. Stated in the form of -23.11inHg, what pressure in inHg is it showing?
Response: -28inHg
